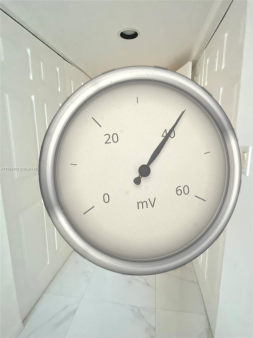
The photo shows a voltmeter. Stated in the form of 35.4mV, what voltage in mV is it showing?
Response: 40mV
